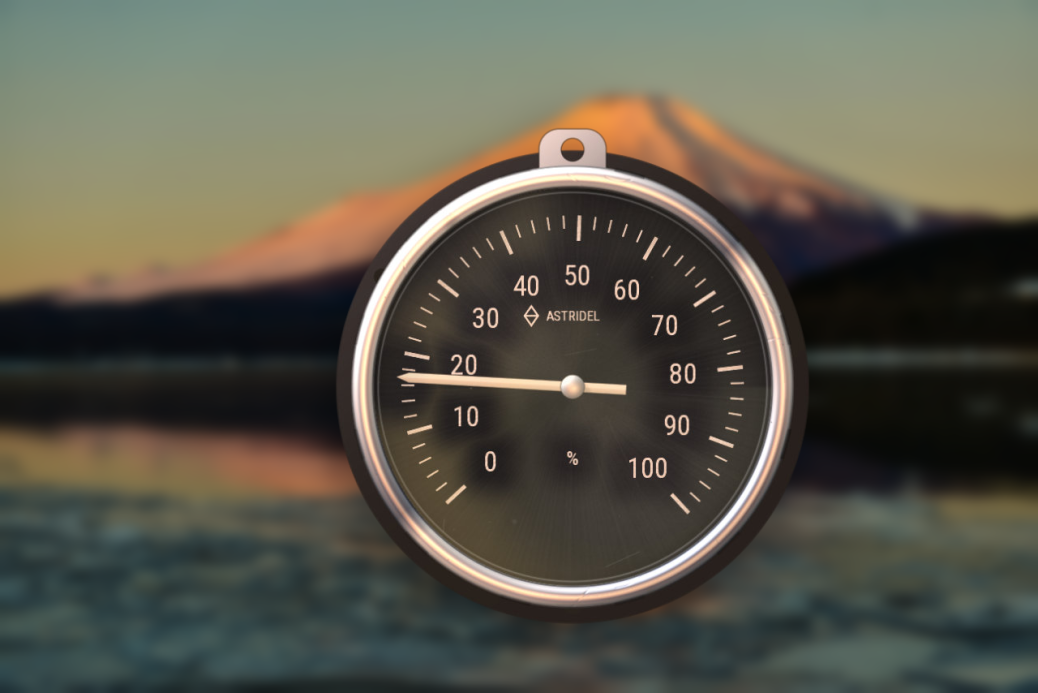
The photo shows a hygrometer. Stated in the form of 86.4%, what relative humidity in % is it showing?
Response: 17%
